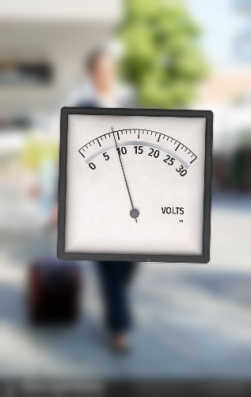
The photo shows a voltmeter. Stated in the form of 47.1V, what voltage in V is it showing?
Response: 9V
